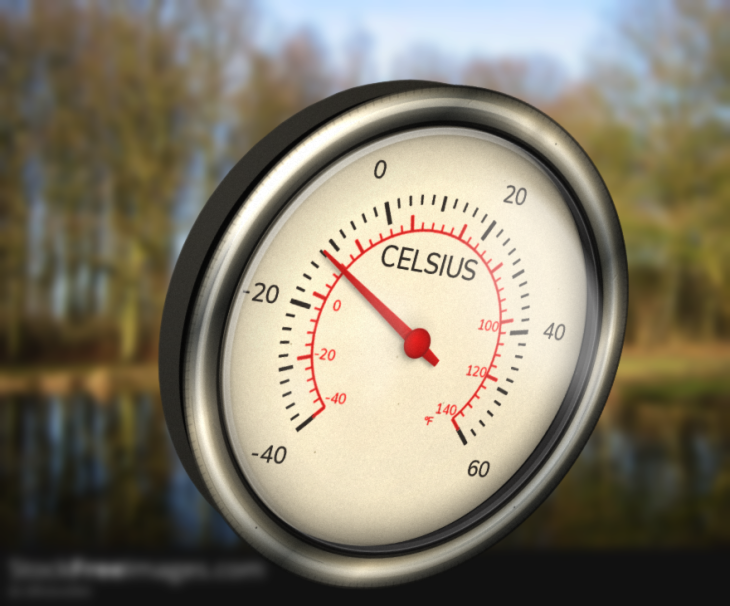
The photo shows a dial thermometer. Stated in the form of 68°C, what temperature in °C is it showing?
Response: -12°C
